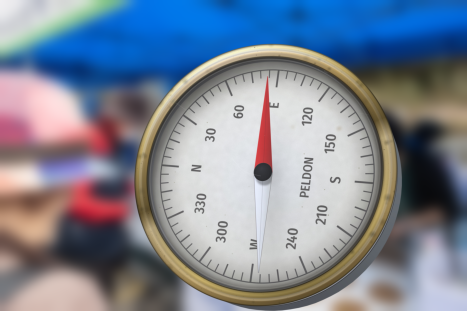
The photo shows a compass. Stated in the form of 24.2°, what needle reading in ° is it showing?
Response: 85°
